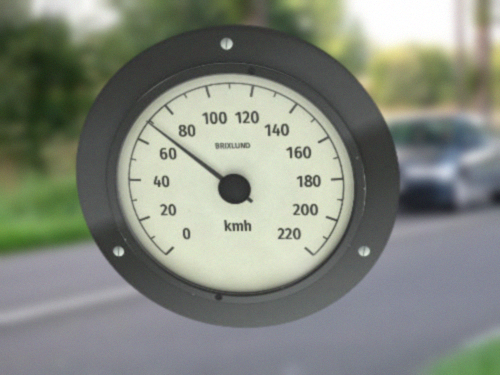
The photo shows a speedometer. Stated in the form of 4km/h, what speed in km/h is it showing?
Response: 70km/h
